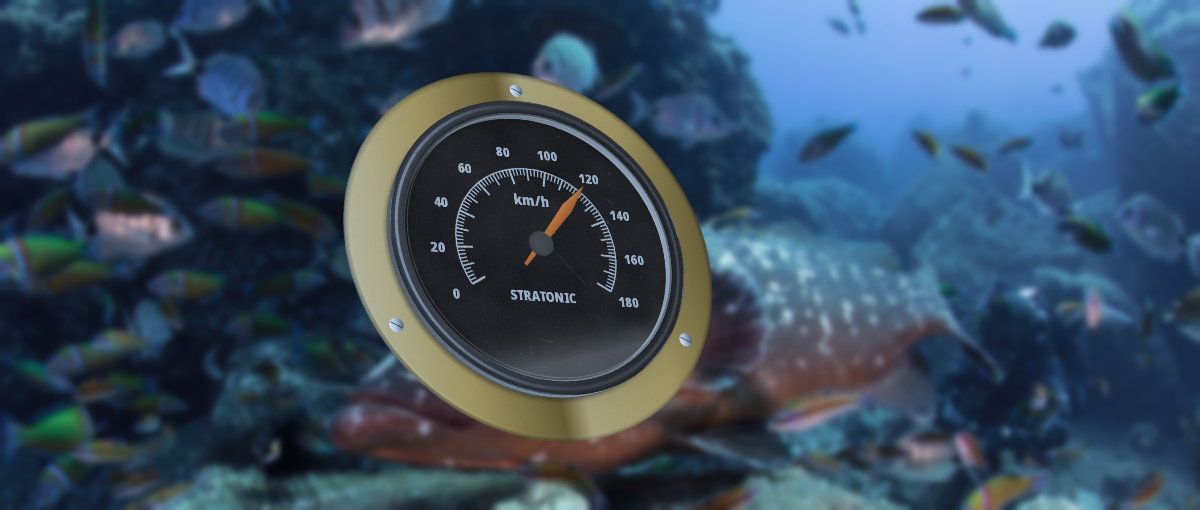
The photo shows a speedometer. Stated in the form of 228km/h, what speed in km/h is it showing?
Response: 120km/h
